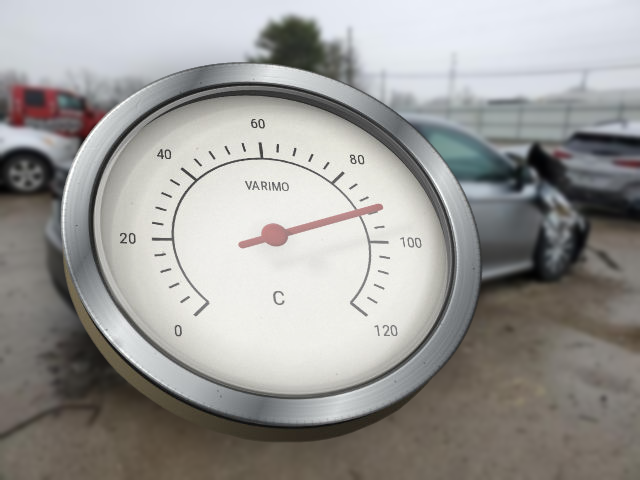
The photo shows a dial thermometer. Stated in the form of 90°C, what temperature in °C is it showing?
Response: 92°C
